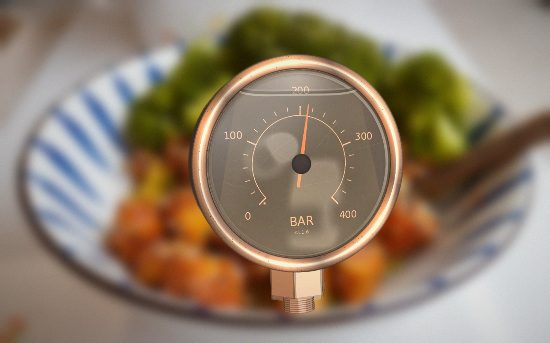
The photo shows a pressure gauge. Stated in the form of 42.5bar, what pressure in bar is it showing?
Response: 210bar
